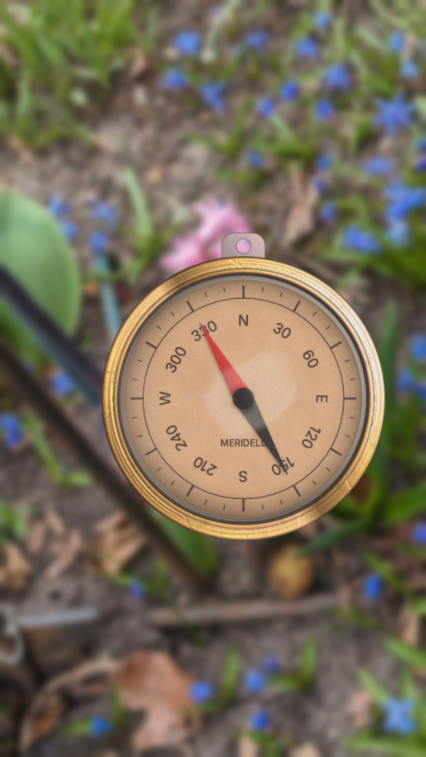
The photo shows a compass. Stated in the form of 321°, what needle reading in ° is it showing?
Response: 330°
